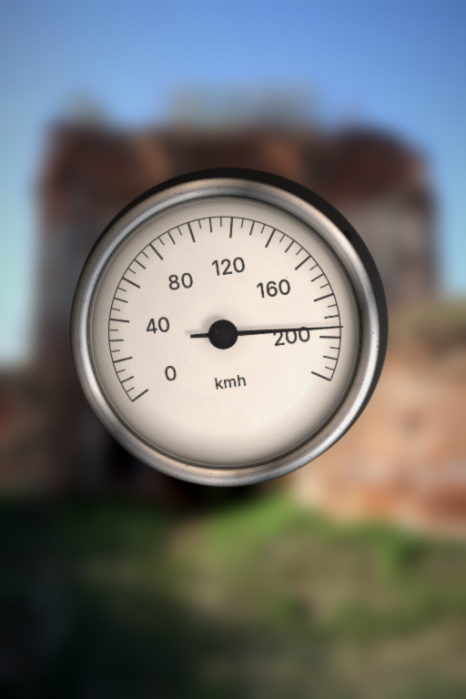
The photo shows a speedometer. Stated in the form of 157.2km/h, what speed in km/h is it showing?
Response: 195km/h
